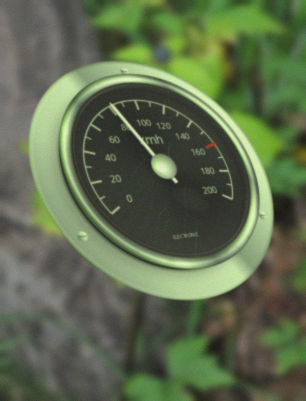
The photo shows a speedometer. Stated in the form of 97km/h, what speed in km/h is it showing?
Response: 80km/h
